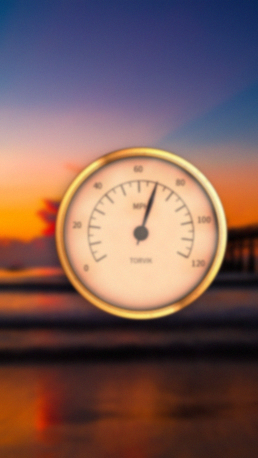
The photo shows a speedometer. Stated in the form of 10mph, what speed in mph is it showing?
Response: 70mph
